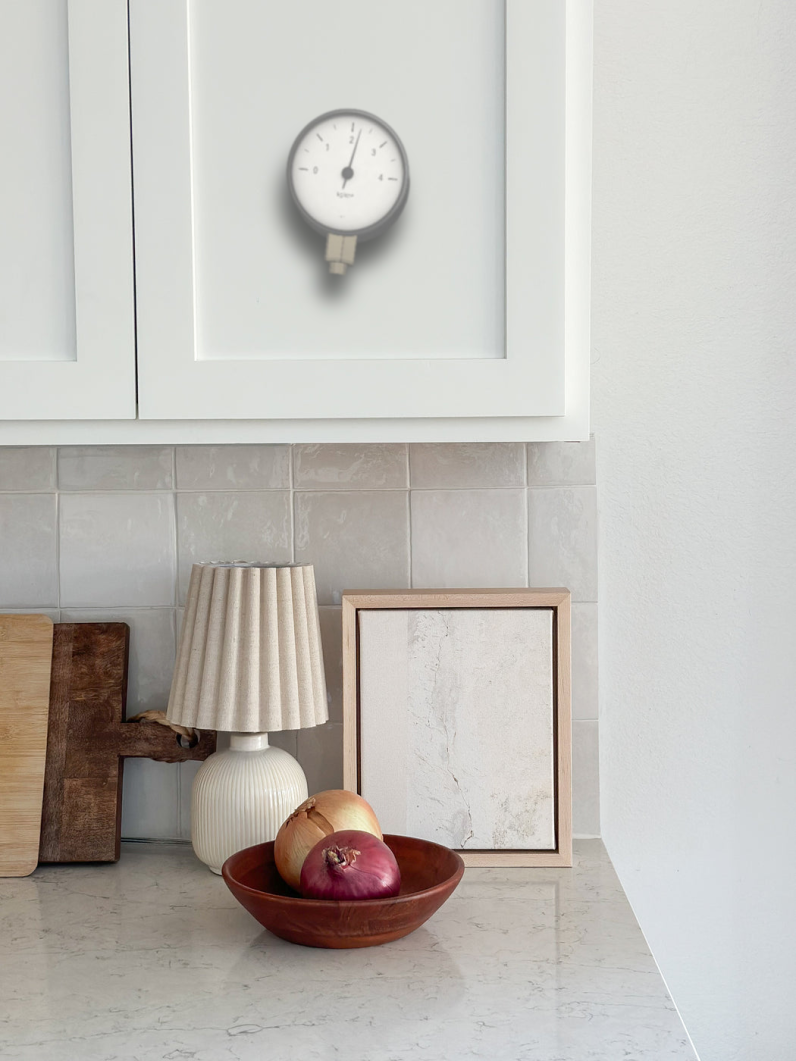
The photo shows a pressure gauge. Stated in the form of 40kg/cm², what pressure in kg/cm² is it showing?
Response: 2.25kg/cm²
